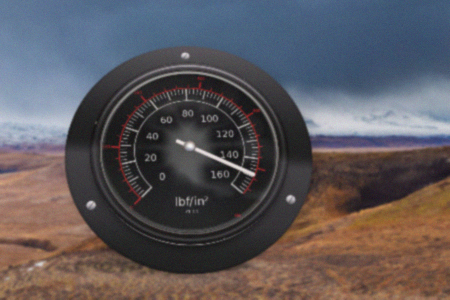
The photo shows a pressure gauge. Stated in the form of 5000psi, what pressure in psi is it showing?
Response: 150psi
